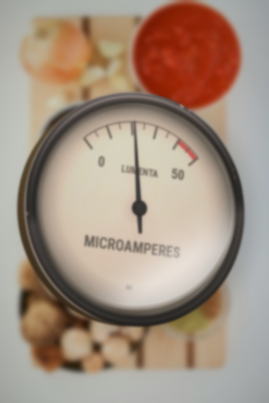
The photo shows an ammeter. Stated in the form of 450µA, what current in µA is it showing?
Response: 20µA
